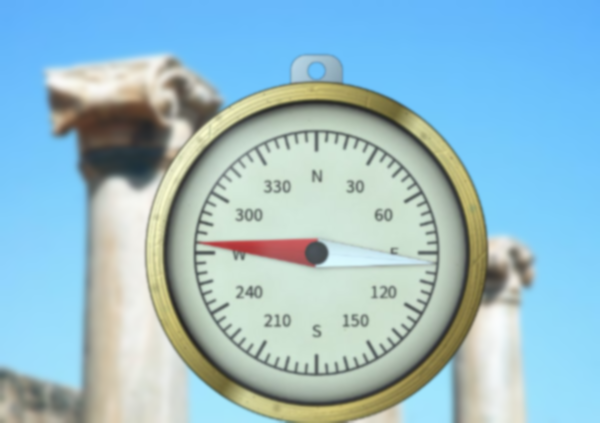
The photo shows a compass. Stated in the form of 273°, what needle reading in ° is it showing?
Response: 275°
